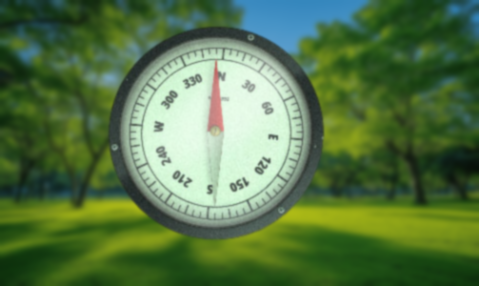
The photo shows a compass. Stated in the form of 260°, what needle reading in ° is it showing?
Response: 355°
